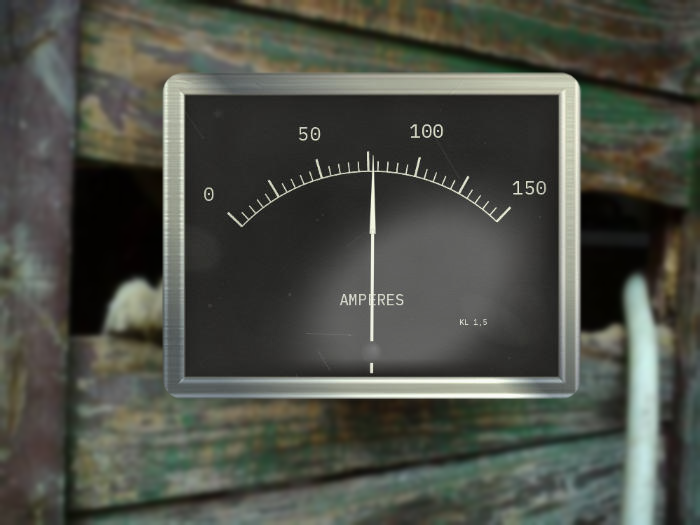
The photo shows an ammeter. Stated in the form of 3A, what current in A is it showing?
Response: 77.5A
